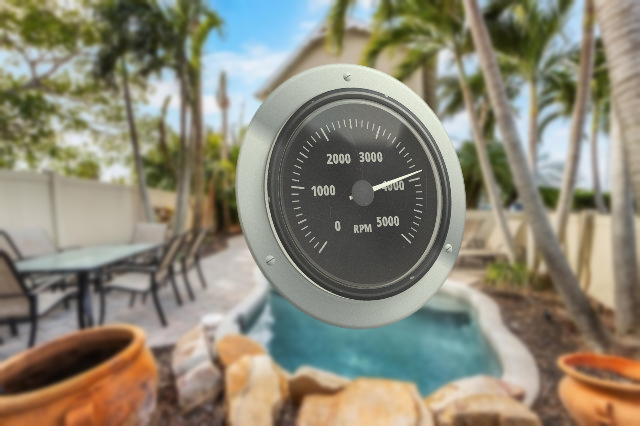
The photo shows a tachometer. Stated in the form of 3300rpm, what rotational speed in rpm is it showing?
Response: 3900rpm
